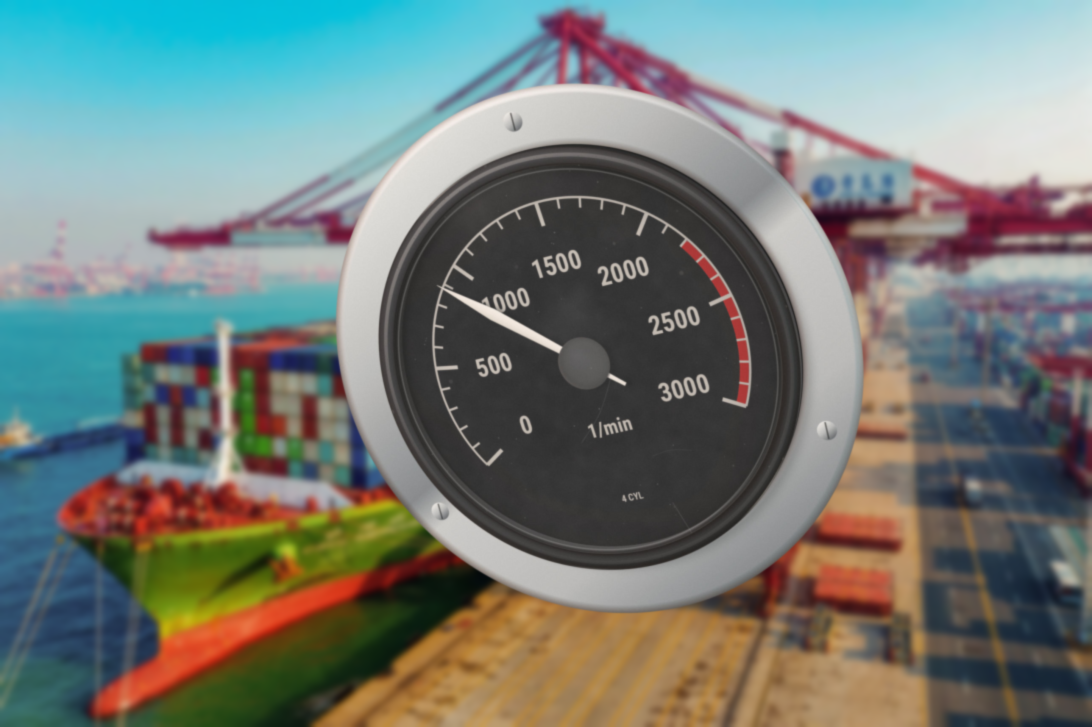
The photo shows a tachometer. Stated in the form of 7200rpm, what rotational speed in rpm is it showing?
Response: 900rpm
